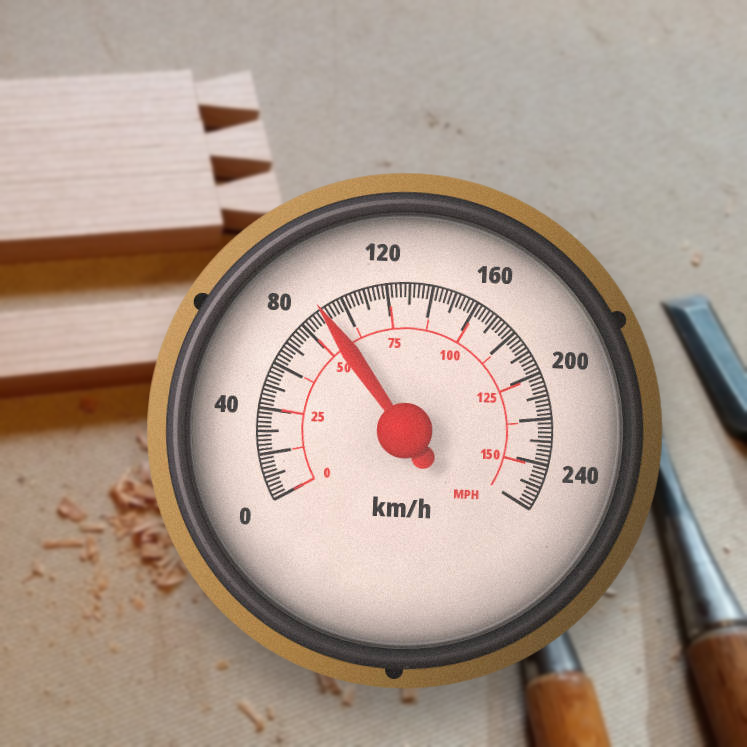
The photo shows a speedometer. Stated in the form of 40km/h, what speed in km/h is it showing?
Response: 90km/h
